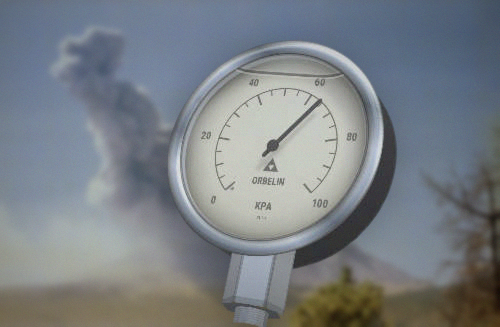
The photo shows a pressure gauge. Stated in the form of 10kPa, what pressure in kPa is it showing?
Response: 65kPa
